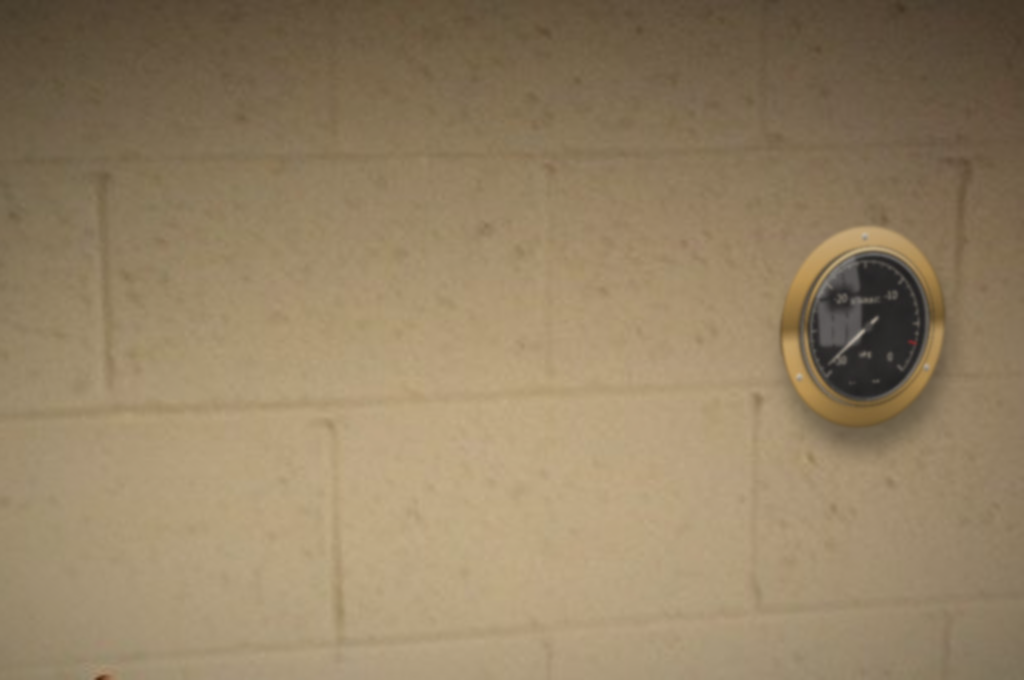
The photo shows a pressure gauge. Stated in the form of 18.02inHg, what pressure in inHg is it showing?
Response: -29inHg
